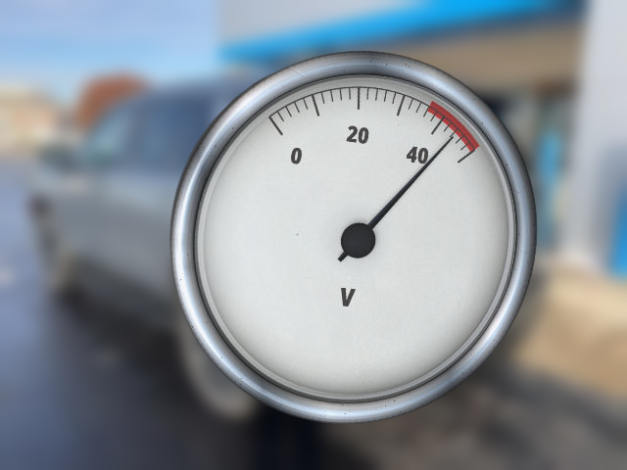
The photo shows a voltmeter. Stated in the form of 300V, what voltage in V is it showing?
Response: 44V
